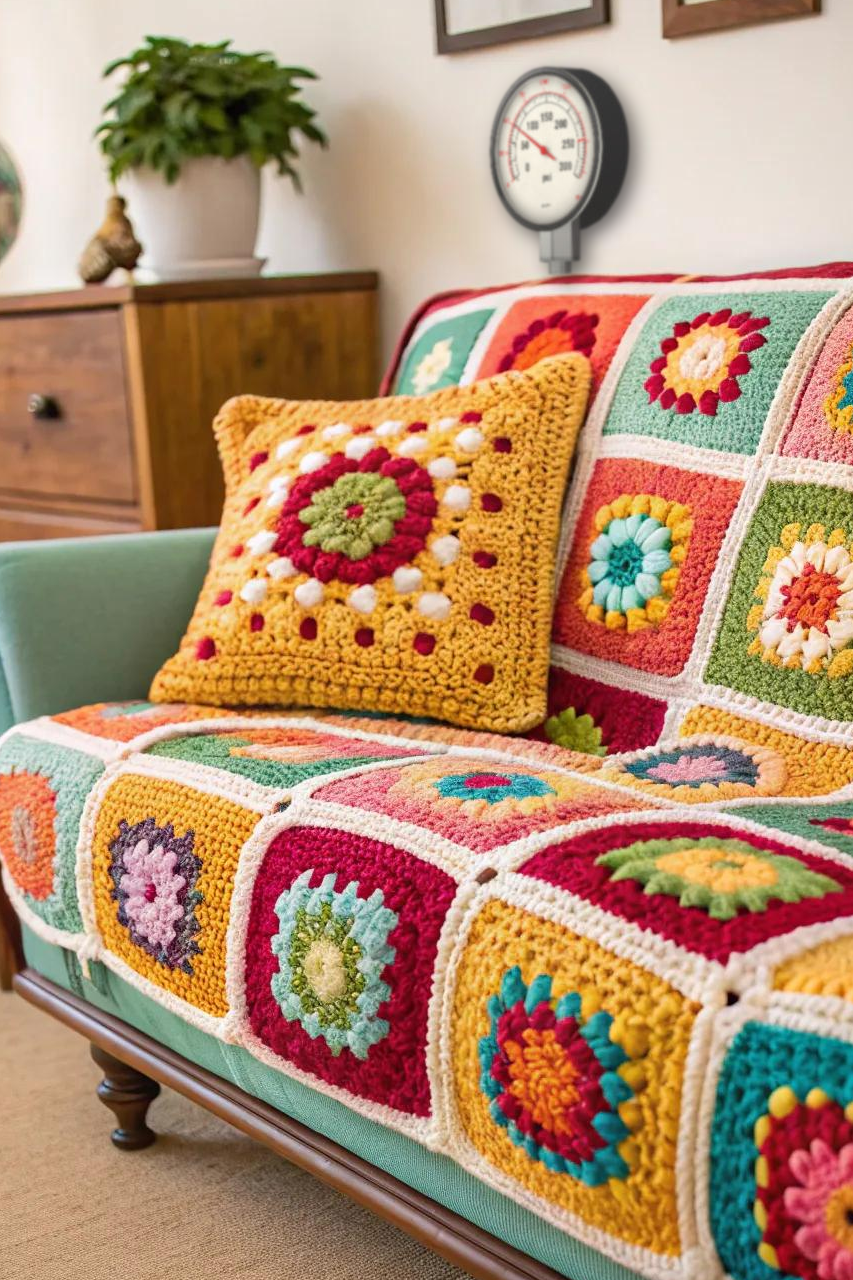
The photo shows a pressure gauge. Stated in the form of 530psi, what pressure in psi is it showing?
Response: 75psi
